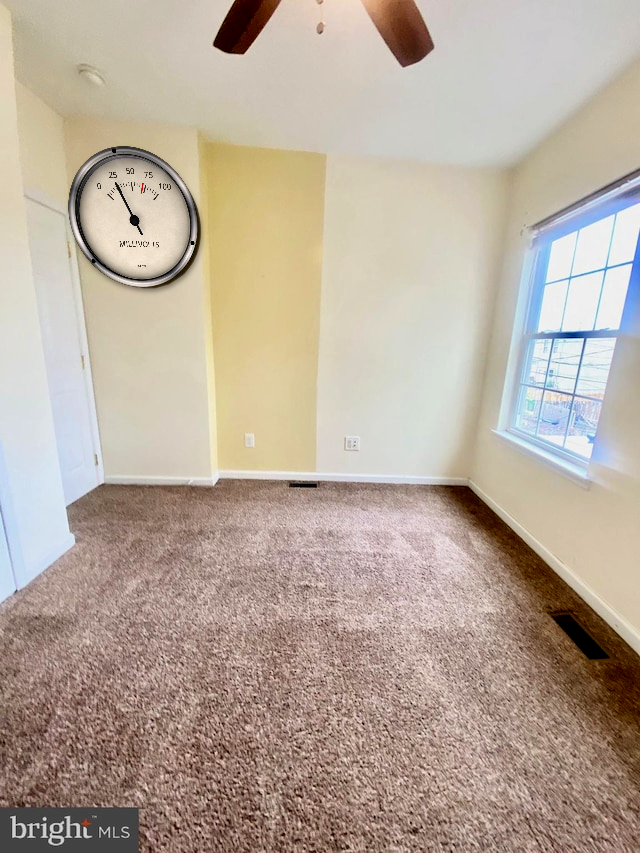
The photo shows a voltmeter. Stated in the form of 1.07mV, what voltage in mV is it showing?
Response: 25mV
